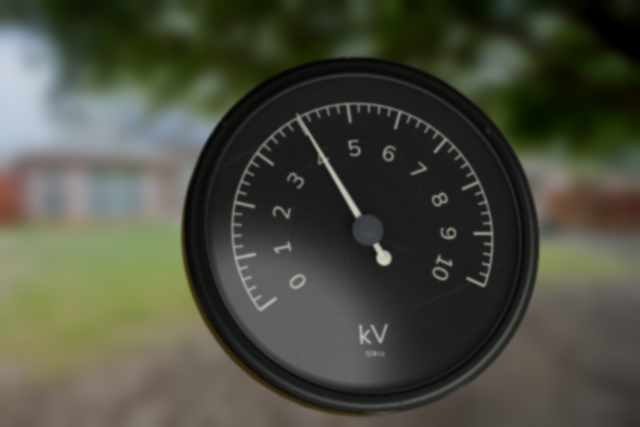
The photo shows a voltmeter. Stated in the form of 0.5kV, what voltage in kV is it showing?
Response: 4kV
